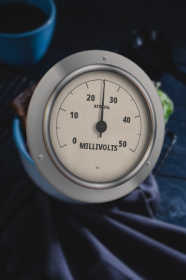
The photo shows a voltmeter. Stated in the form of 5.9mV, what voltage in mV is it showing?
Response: 25mV
